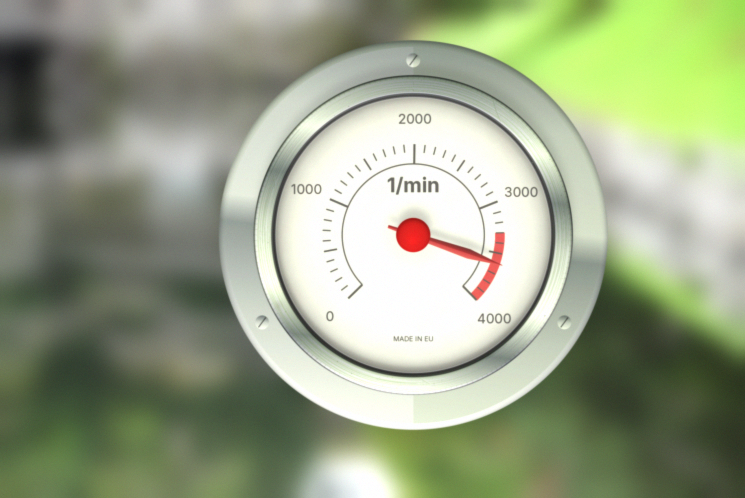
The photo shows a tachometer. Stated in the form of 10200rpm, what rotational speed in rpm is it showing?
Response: 3600rpm
